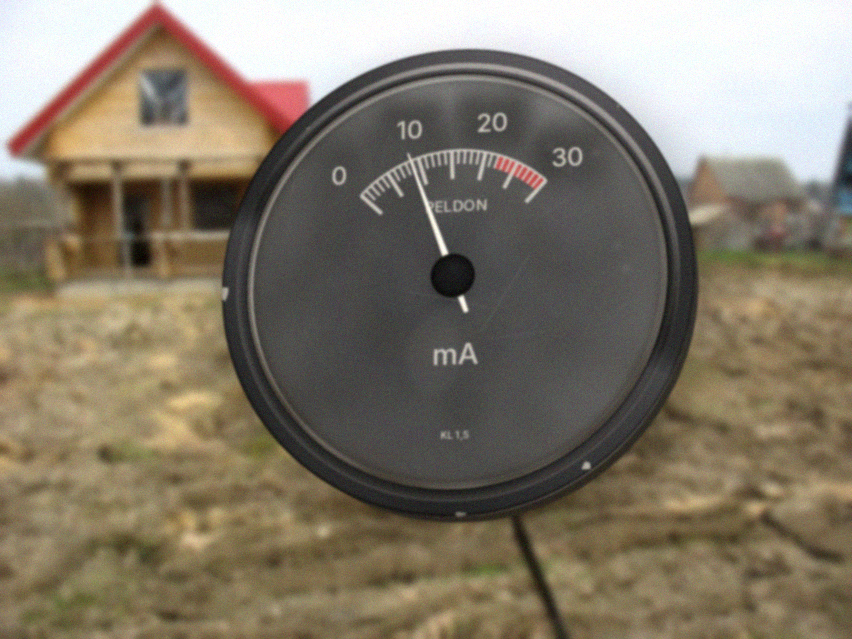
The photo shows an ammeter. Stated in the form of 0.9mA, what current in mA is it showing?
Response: 9mA
